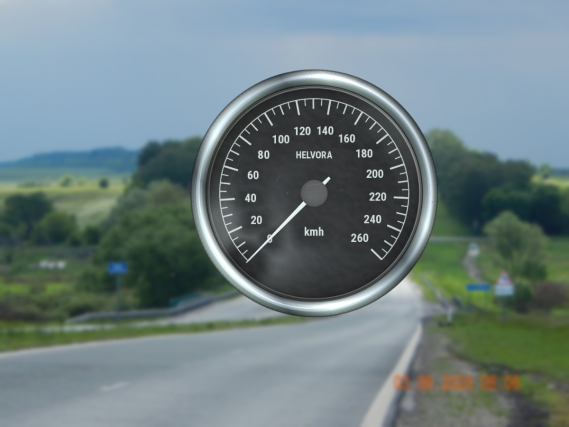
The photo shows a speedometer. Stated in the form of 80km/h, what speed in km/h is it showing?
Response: 0km/h
